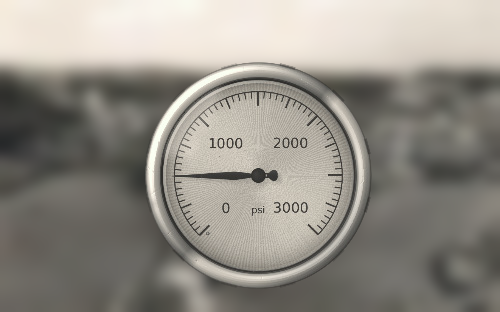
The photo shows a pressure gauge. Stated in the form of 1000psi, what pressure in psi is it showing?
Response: 500psi
